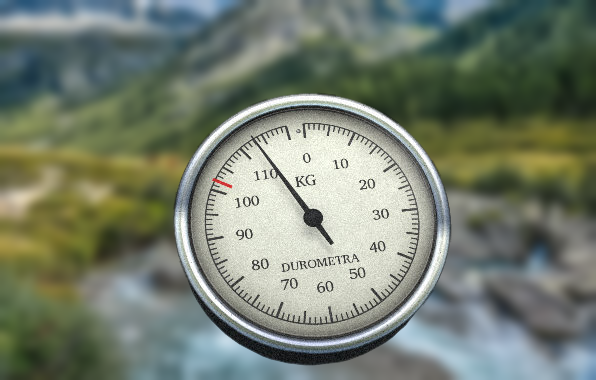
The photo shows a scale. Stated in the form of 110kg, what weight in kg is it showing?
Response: 113kg
